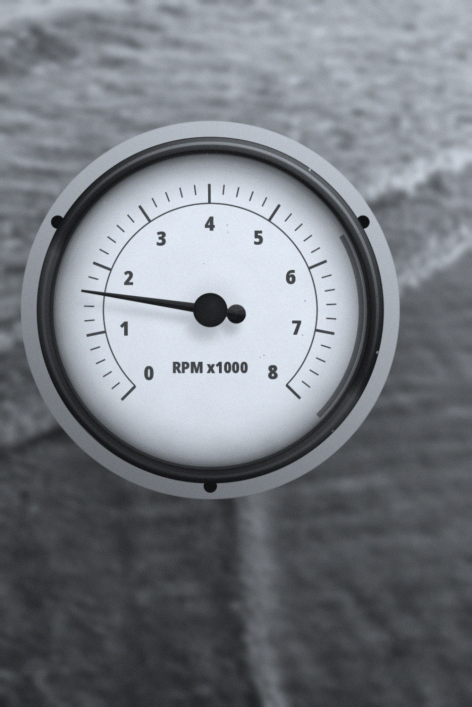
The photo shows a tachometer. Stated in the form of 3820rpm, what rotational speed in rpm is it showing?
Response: 1600rpm
